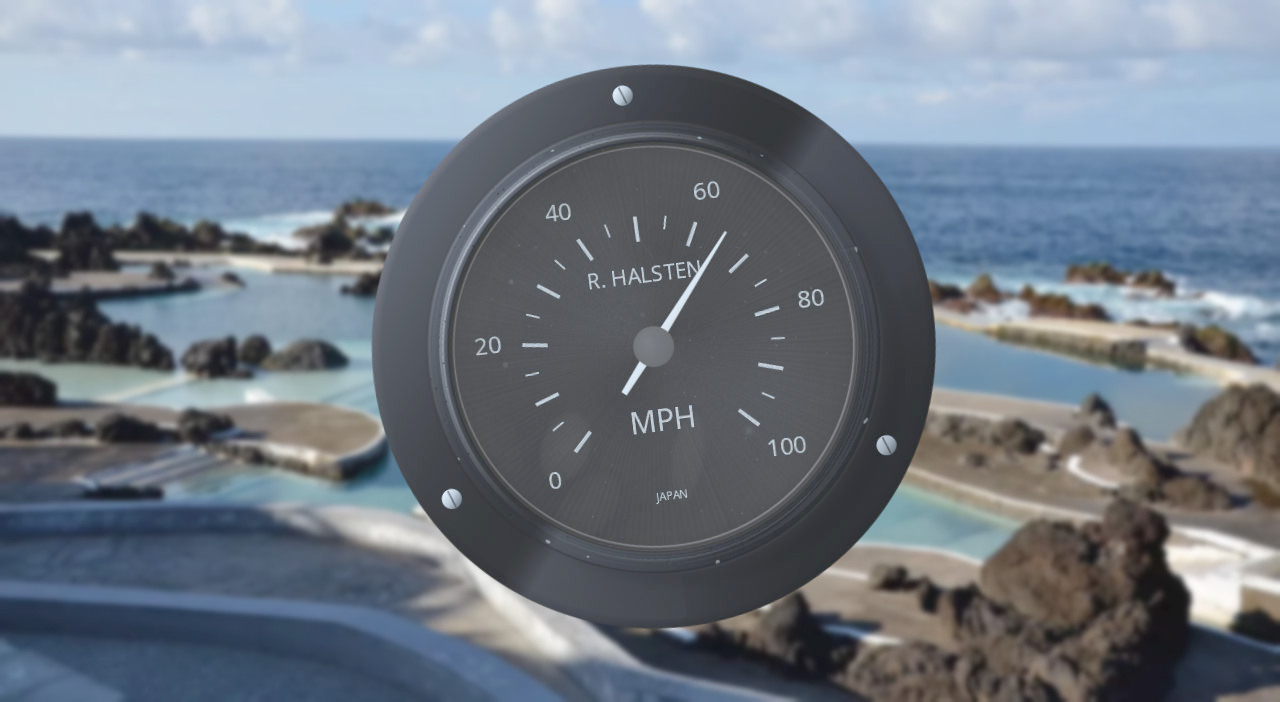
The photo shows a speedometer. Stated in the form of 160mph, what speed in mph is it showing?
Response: 65mph
